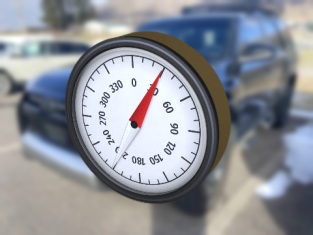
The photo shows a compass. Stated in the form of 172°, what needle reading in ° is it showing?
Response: 30°
